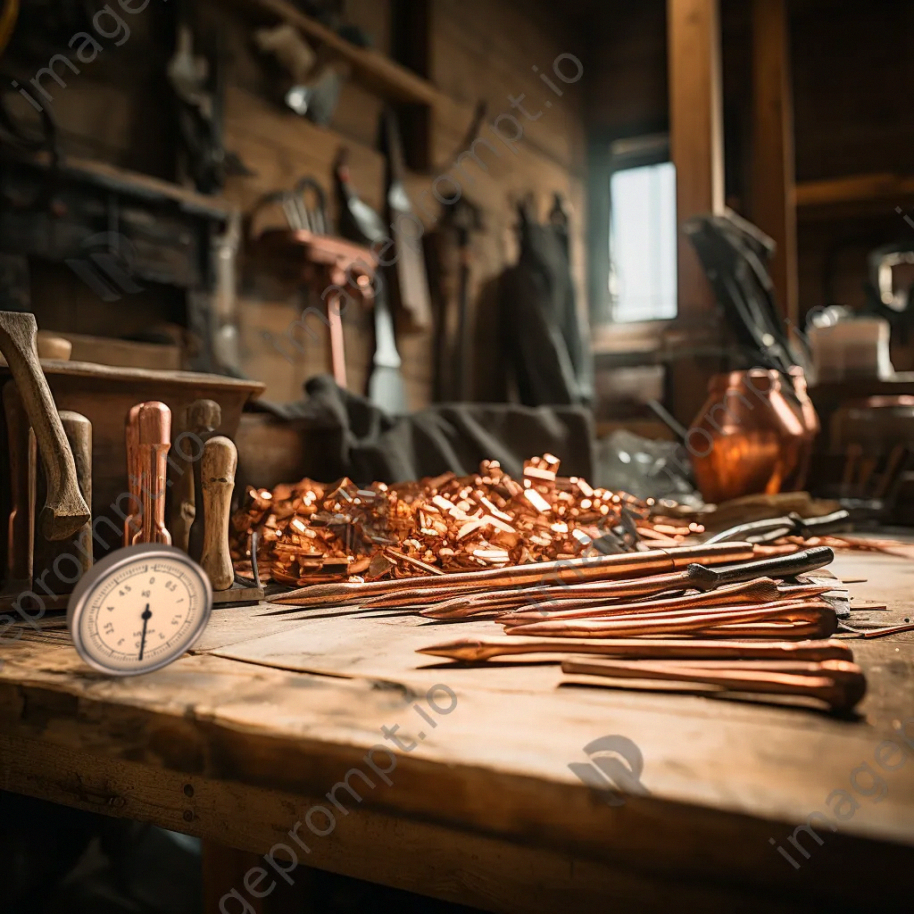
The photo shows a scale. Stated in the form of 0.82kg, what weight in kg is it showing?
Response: 2.5kg
